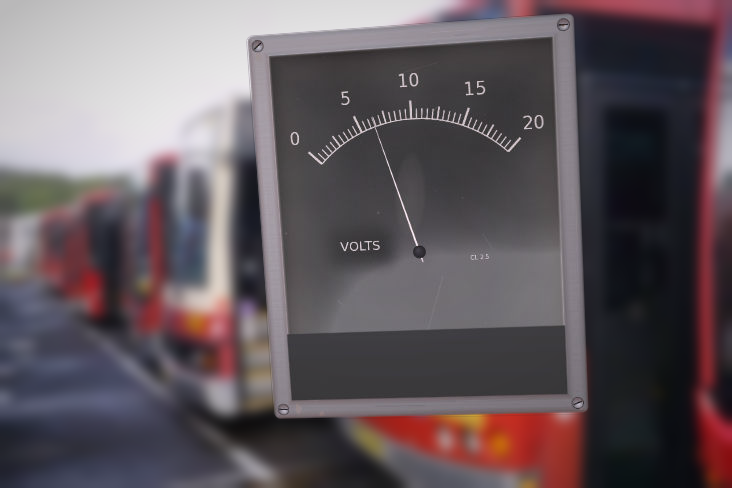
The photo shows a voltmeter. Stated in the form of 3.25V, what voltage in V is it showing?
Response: 6.5V
